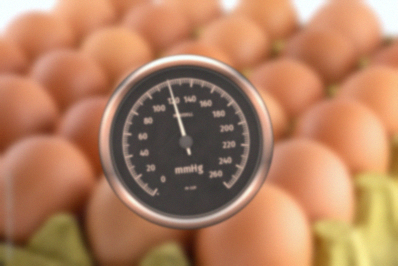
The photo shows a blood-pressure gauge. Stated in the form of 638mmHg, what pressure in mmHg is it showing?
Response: 120mmHg
